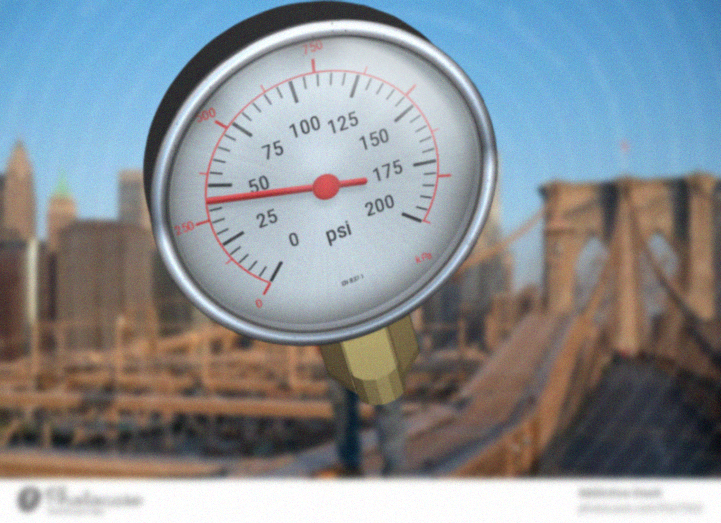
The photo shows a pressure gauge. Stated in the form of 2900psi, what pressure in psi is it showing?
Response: 45psi
